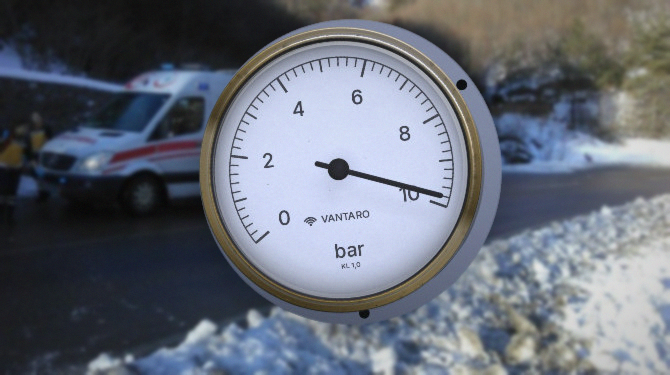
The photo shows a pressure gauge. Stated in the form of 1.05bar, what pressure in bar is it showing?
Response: 9.8bar
